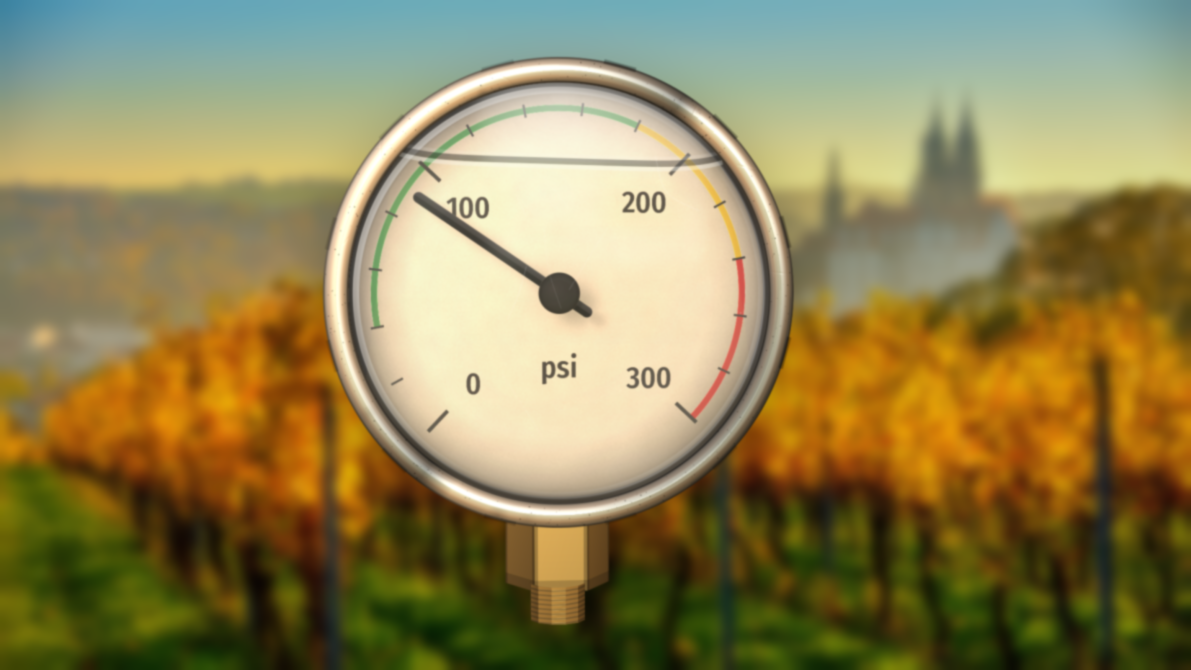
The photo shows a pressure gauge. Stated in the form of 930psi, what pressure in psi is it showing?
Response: 90psi
